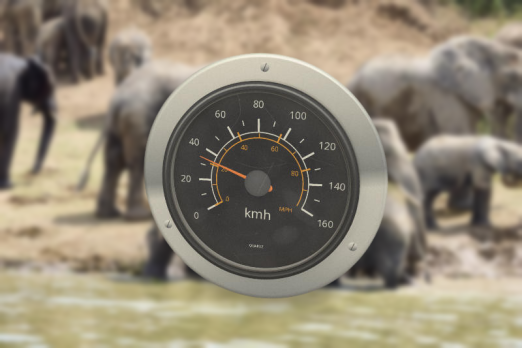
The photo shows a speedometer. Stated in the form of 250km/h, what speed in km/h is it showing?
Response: 35km/h
